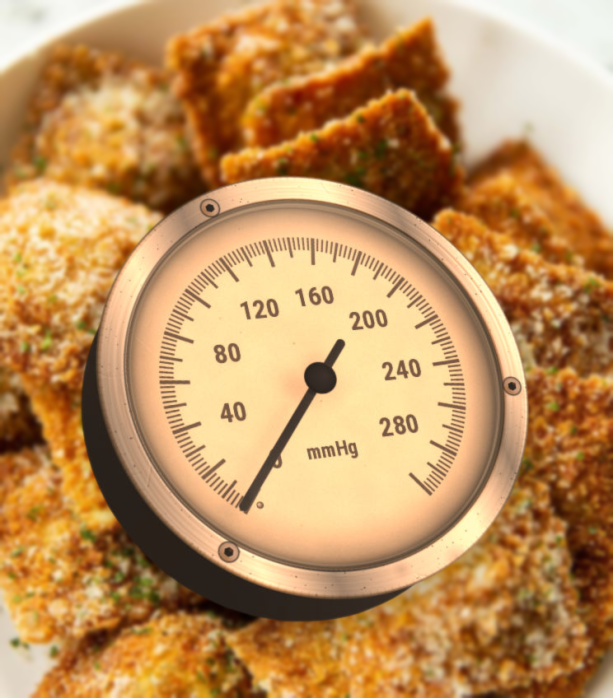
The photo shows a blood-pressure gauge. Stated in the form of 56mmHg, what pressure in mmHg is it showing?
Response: 2mmHg
